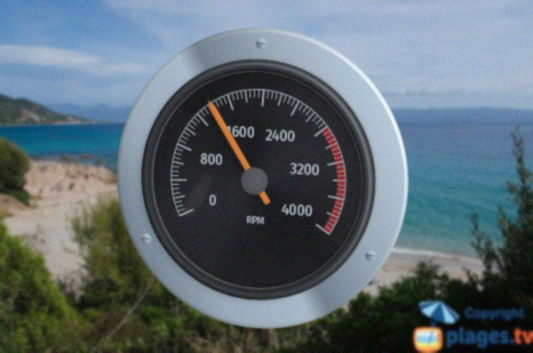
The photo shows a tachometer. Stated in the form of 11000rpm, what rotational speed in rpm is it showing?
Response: 1400rpm
